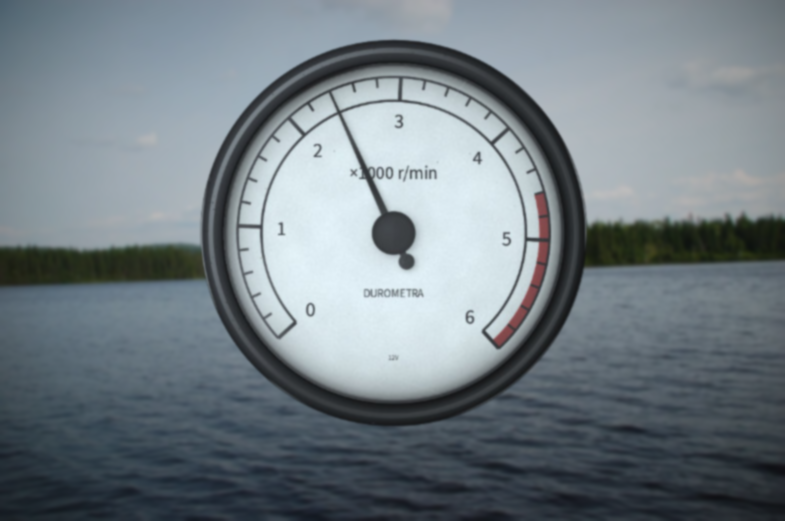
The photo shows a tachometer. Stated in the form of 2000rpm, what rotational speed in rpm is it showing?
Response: 2400rpm
